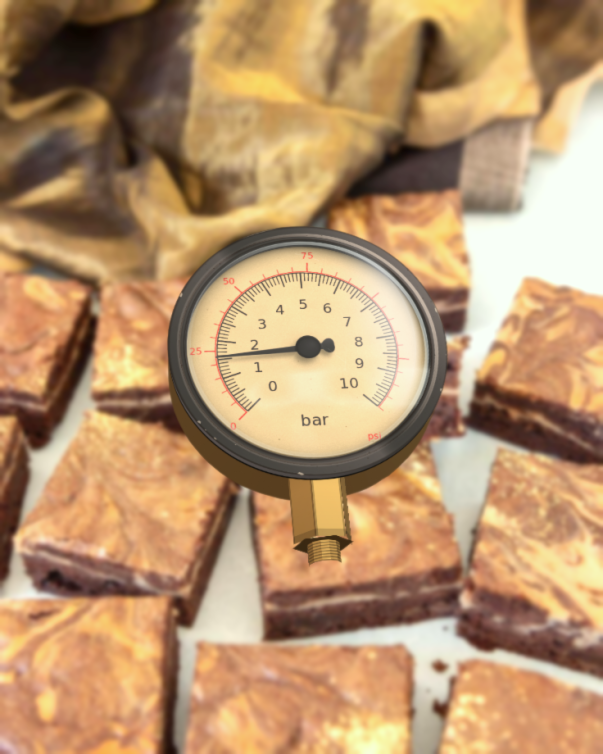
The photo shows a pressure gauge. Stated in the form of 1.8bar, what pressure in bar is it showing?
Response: 1.5bar
